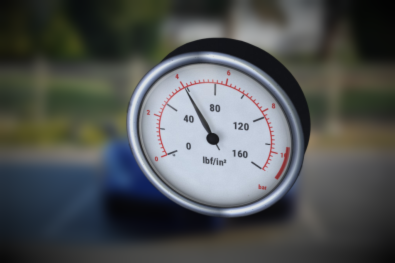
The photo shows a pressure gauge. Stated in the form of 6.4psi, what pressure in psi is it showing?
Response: 60psi
